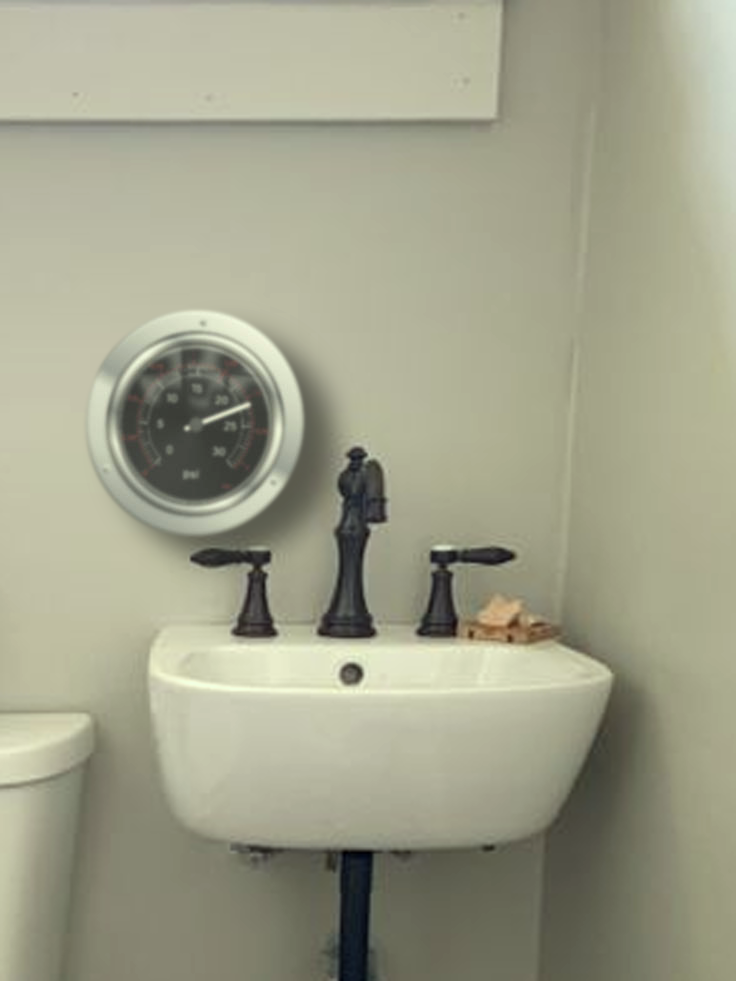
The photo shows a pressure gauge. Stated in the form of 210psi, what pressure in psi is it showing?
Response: 22.5psi
